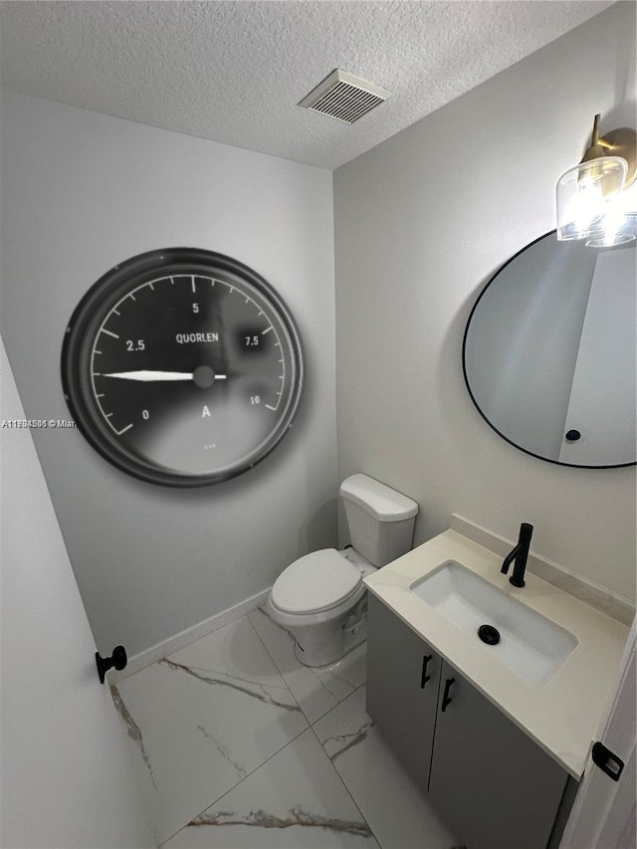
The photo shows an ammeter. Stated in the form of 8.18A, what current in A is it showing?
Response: 1.5A
